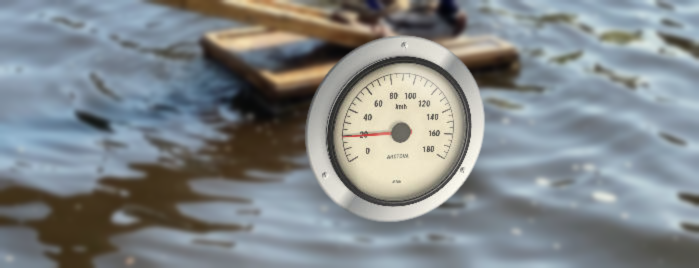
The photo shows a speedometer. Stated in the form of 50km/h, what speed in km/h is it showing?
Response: 20km/h
